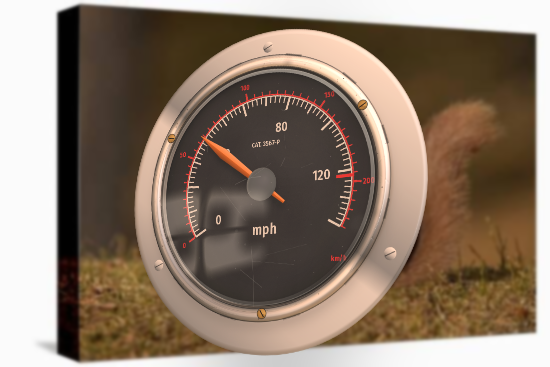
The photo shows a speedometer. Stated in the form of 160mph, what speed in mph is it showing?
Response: 40mph
